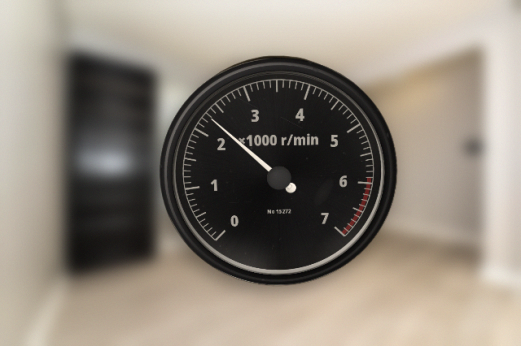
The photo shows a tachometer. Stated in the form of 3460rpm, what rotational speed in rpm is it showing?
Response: 2300rpm
